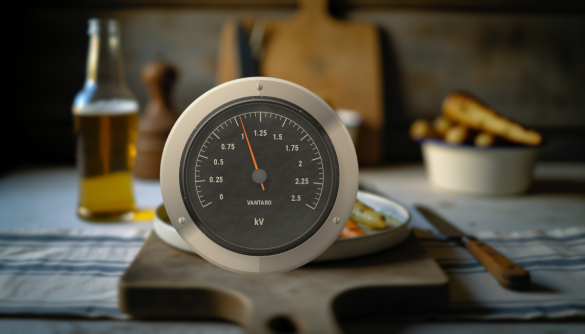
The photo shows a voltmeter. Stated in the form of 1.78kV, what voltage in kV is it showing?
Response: 1.05kV
